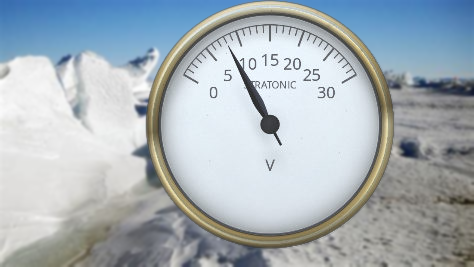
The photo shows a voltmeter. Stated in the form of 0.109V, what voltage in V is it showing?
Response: 8V
